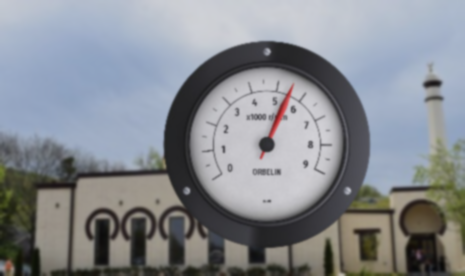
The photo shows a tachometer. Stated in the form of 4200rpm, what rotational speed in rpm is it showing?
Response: 5500rpm
